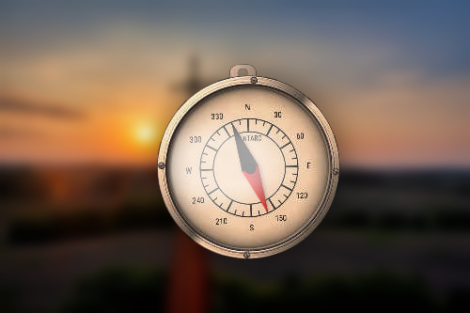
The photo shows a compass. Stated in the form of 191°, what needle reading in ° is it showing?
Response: 160°
